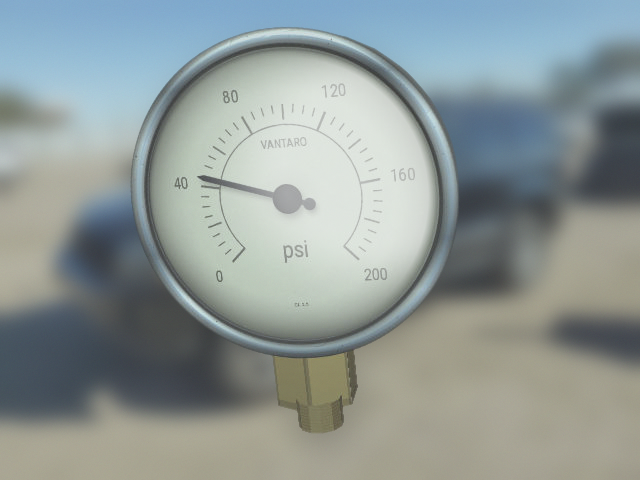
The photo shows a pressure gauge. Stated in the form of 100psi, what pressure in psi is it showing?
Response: 45psi
